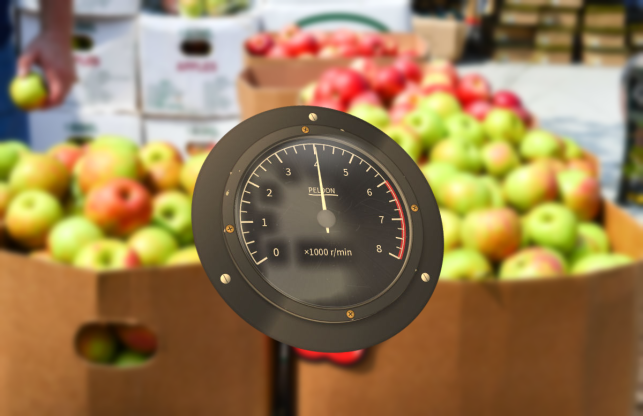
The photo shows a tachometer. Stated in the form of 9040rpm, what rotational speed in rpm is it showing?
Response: 4000rpm
